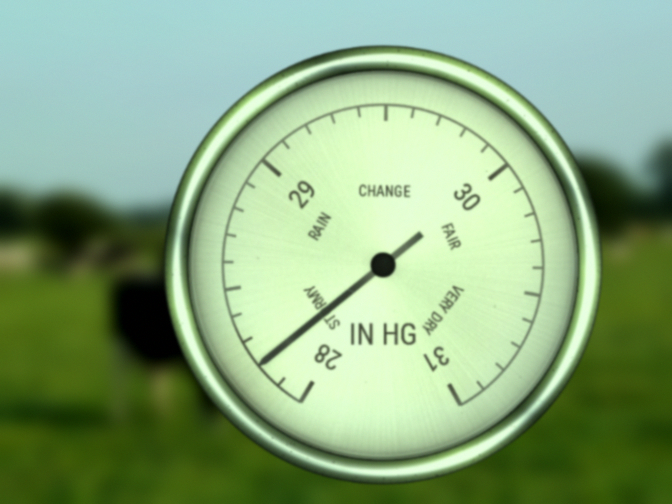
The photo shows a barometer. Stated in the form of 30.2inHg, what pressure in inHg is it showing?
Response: 28.2inHg
